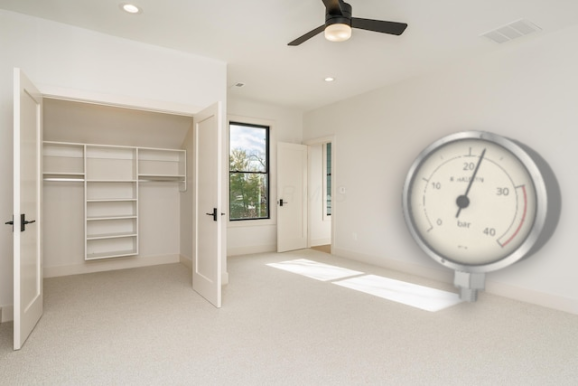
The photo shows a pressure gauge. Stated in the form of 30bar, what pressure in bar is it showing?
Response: 22.5bar
